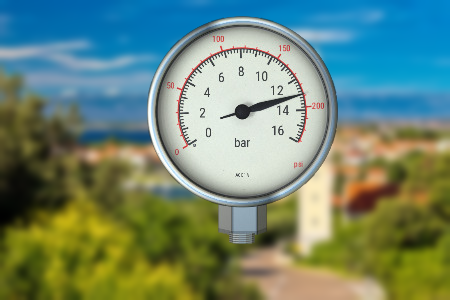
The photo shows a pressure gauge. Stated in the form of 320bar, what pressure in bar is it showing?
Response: 13bar
